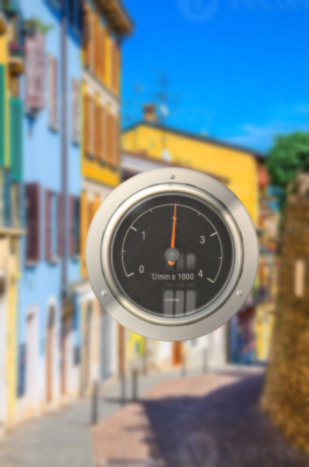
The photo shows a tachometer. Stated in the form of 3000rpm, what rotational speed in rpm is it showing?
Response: 2000rpm
